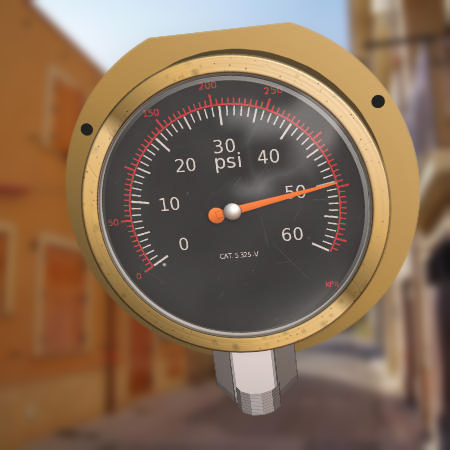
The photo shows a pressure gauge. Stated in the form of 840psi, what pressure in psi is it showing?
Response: 50psi
